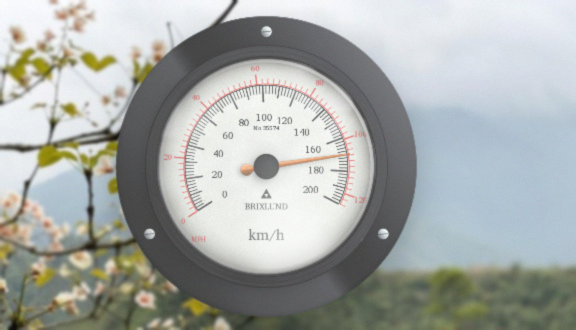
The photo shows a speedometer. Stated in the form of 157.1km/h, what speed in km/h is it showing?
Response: 170km/h
